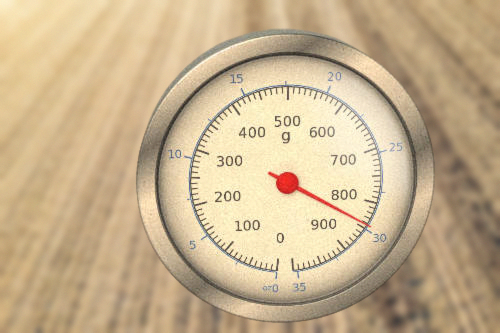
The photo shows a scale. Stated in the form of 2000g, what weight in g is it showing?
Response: 840g
